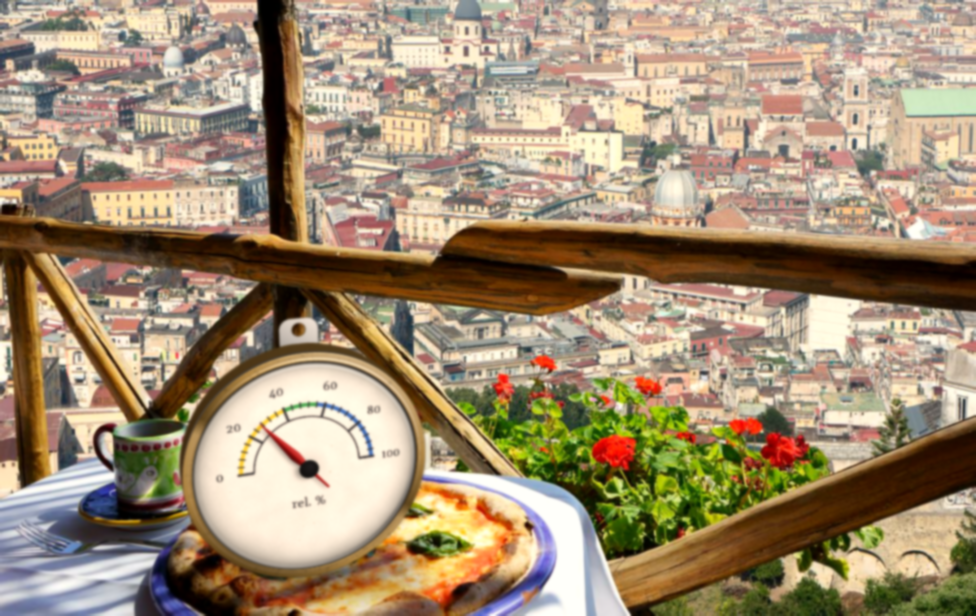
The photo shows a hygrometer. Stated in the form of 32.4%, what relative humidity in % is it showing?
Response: 28%
